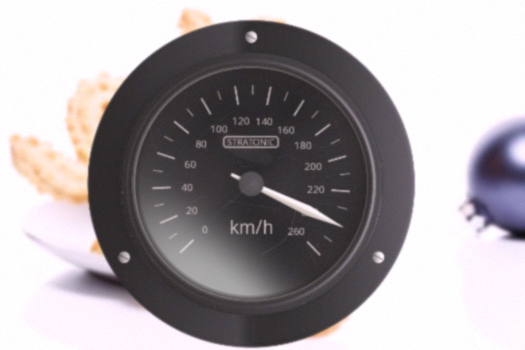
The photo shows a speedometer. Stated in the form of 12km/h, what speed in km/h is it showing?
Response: 240km/h
